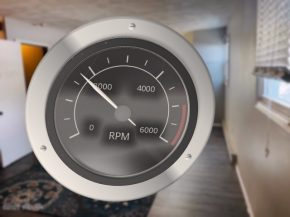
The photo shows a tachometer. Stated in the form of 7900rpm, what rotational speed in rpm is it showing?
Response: 1750rpm
